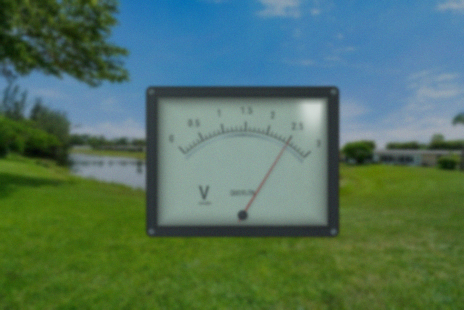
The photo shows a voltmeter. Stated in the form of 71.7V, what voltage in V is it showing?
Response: 2.5V
